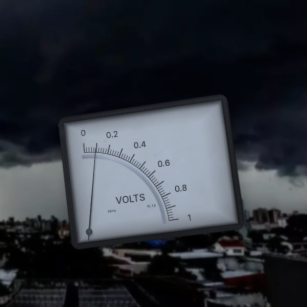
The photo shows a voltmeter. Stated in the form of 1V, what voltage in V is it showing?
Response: 0.1V
